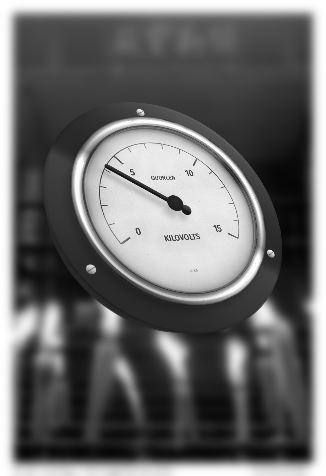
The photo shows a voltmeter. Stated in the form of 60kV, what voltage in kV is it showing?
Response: 4kV
